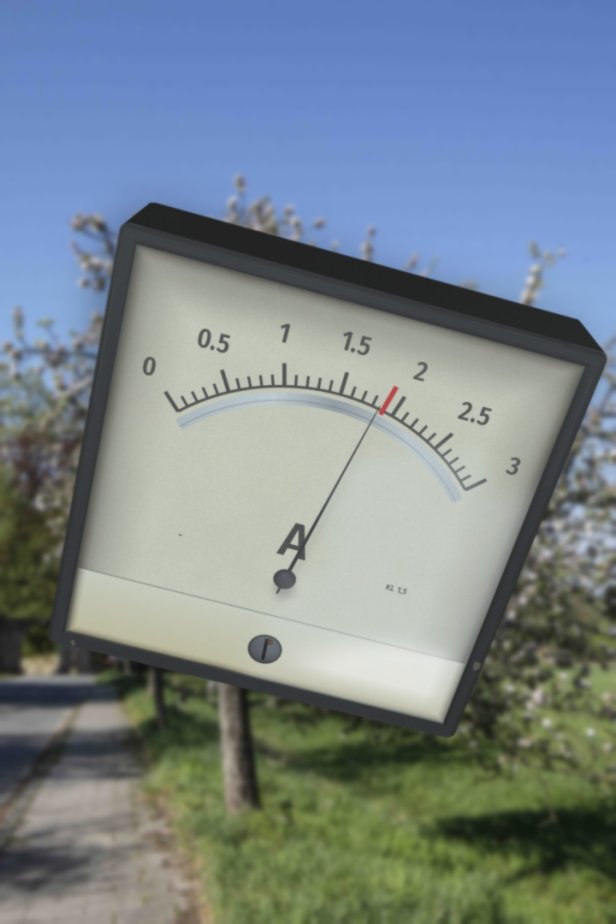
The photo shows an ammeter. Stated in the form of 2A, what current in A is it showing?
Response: 1.85A
